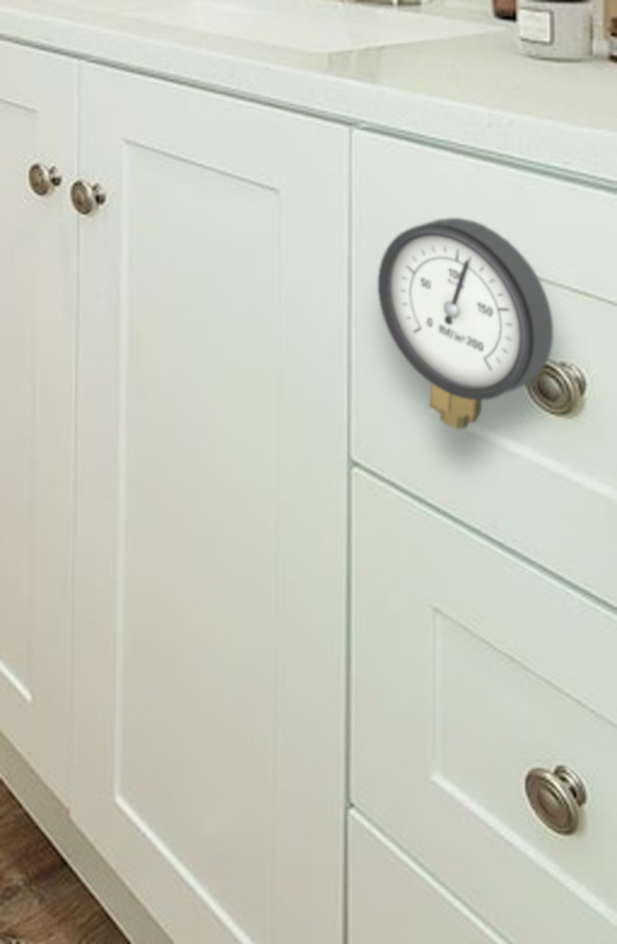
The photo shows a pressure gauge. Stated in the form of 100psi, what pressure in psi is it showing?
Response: 110psi
